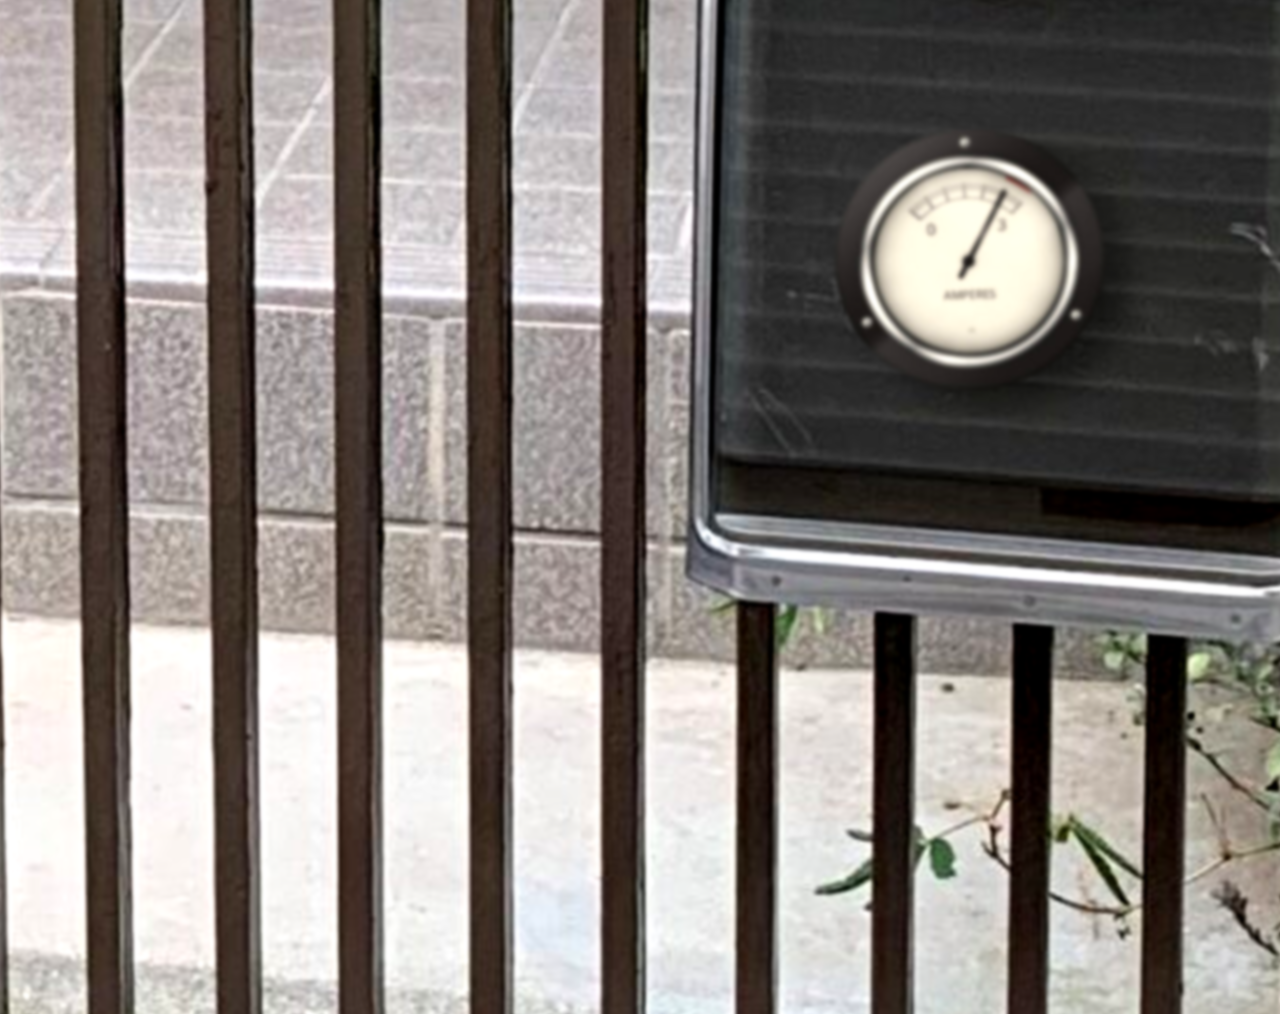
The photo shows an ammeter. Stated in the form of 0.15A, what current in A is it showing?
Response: 2.5A
